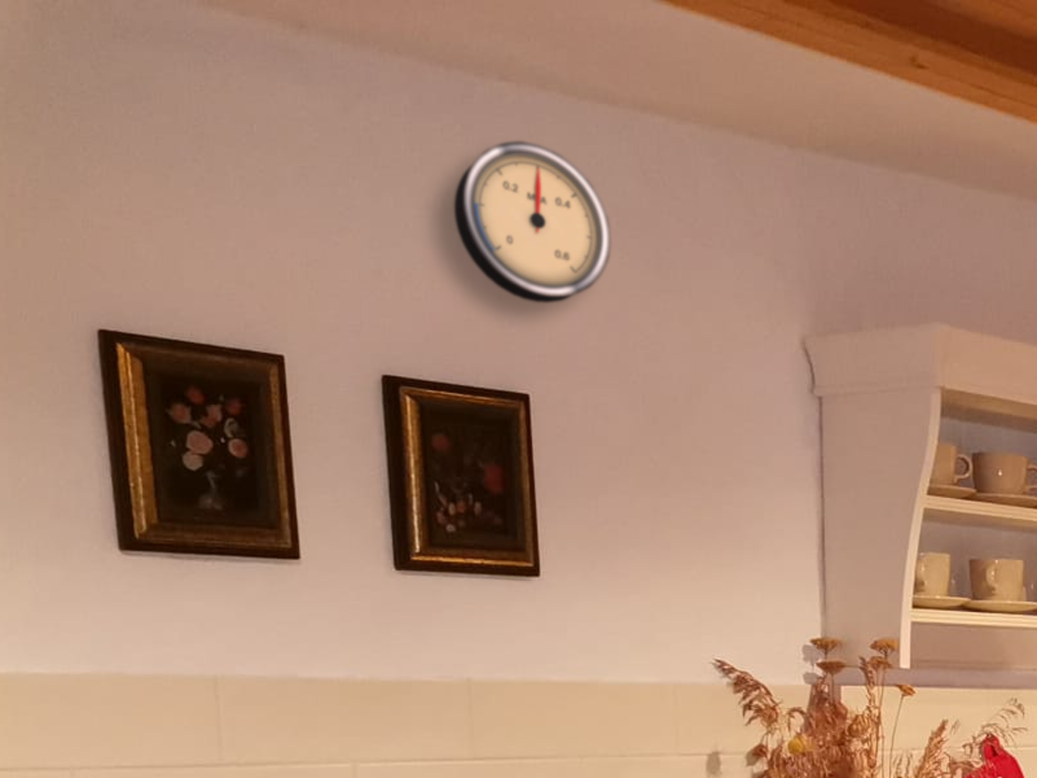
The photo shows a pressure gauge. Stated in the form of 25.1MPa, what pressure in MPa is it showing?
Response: 0.3MPa
